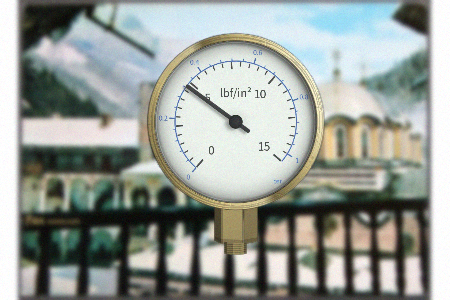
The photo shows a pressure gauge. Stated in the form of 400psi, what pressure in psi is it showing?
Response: 4.75psi
